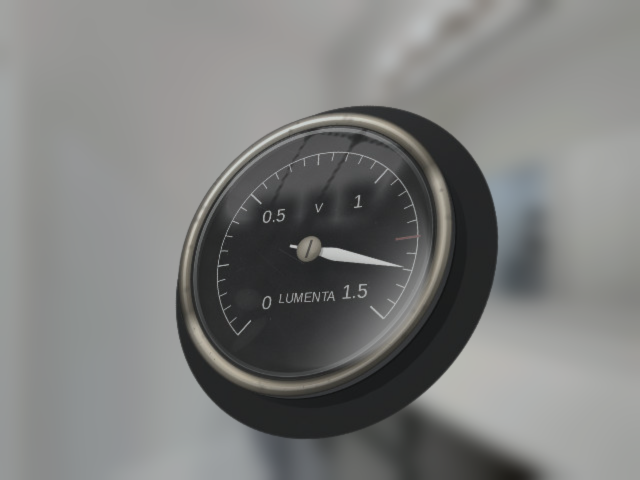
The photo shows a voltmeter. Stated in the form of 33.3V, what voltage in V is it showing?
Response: 1.35V
